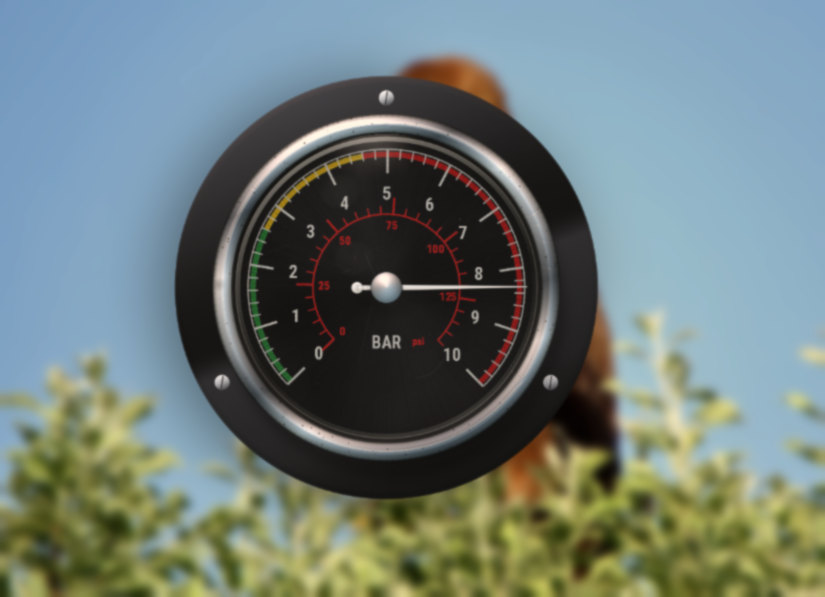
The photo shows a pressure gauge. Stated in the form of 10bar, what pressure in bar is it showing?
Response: 8.3bar
